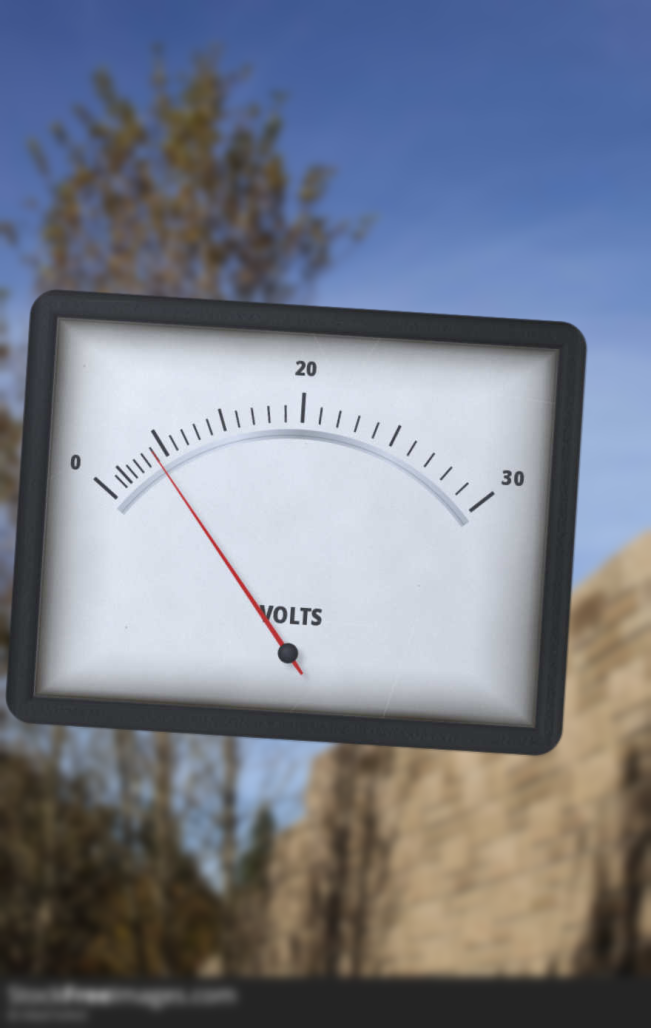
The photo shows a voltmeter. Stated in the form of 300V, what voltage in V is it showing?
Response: 9V
